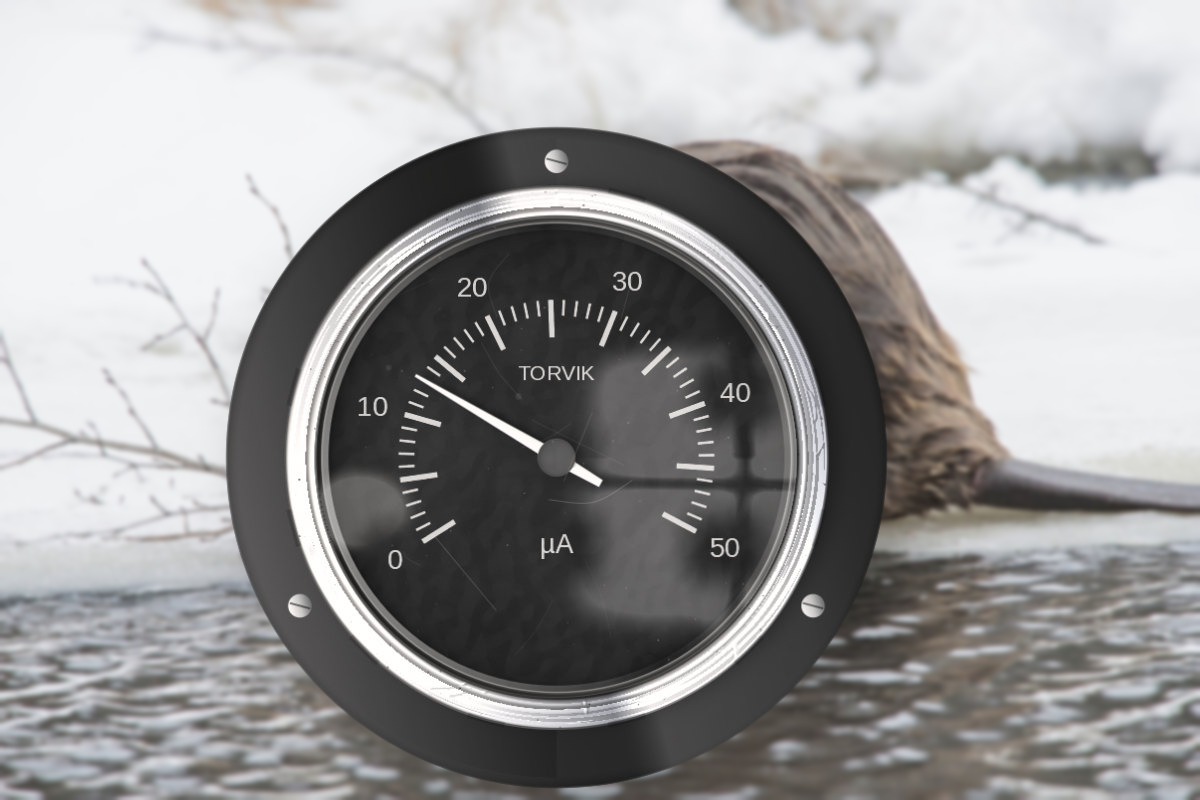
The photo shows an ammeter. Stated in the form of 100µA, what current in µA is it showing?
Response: 13µA
